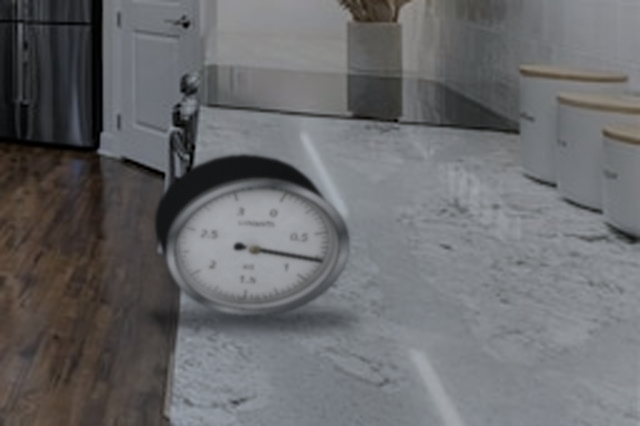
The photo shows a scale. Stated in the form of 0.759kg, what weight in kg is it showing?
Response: 0.75kg
